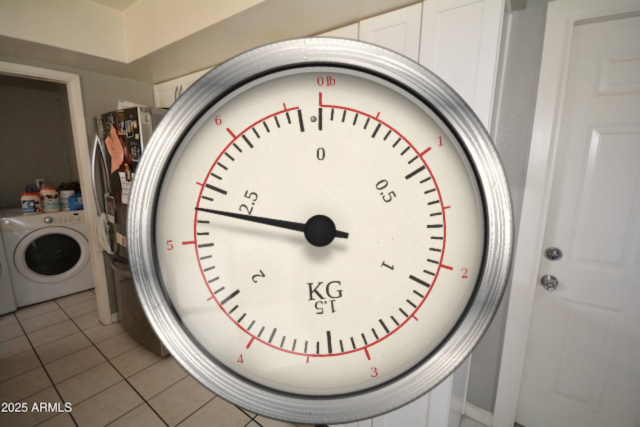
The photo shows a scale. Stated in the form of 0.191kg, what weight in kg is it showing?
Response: 2.4kg
